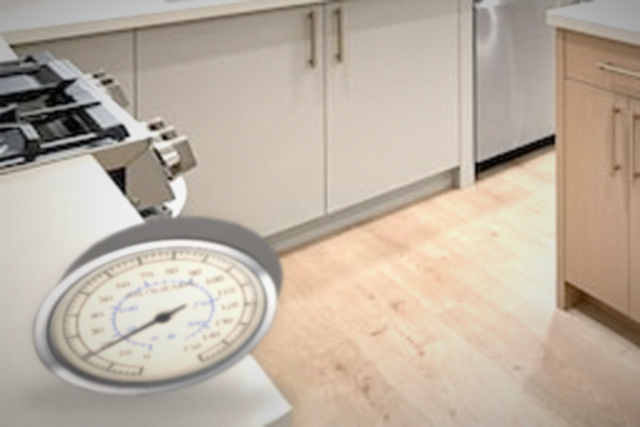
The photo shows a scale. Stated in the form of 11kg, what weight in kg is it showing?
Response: 20kg
